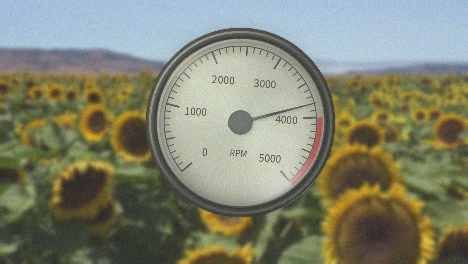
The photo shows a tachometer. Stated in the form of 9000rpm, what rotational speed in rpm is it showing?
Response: 3800rpm
